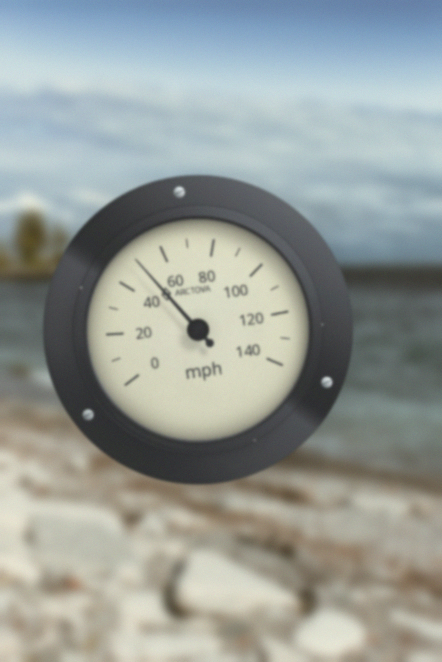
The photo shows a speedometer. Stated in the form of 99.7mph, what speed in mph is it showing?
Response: 50mph
